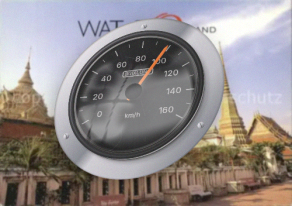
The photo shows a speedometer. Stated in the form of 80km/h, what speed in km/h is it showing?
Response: 100km/h
